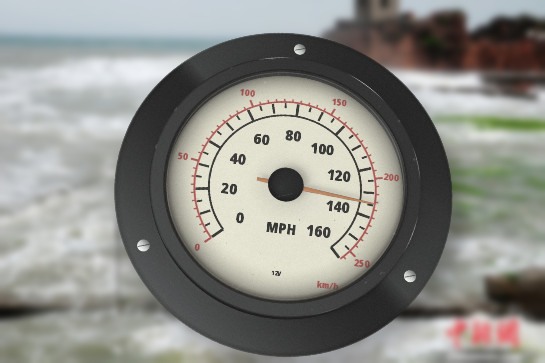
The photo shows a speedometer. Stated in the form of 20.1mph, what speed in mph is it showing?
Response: 135mph
